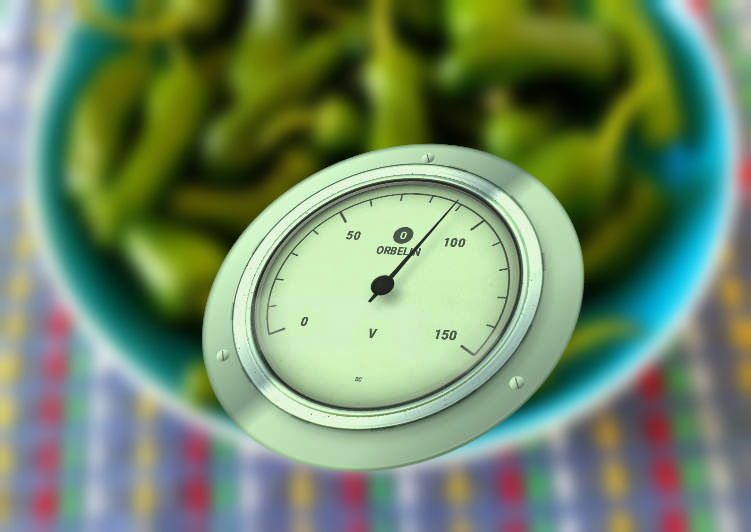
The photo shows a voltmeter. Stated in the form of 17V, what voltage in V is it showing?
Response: 90V
